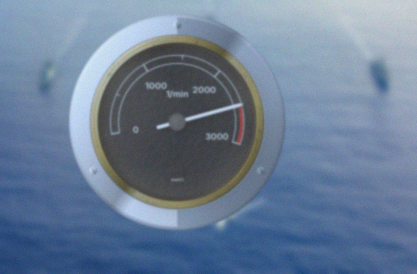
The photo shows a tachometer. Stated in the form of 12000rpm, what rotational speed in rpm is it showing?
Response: 2500rpm
